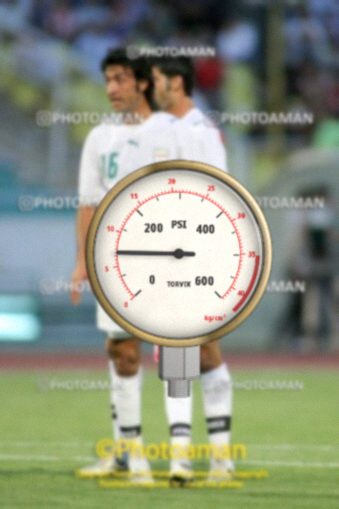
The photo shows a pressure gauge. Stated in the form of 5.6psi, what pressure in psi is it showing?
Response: 100psi
